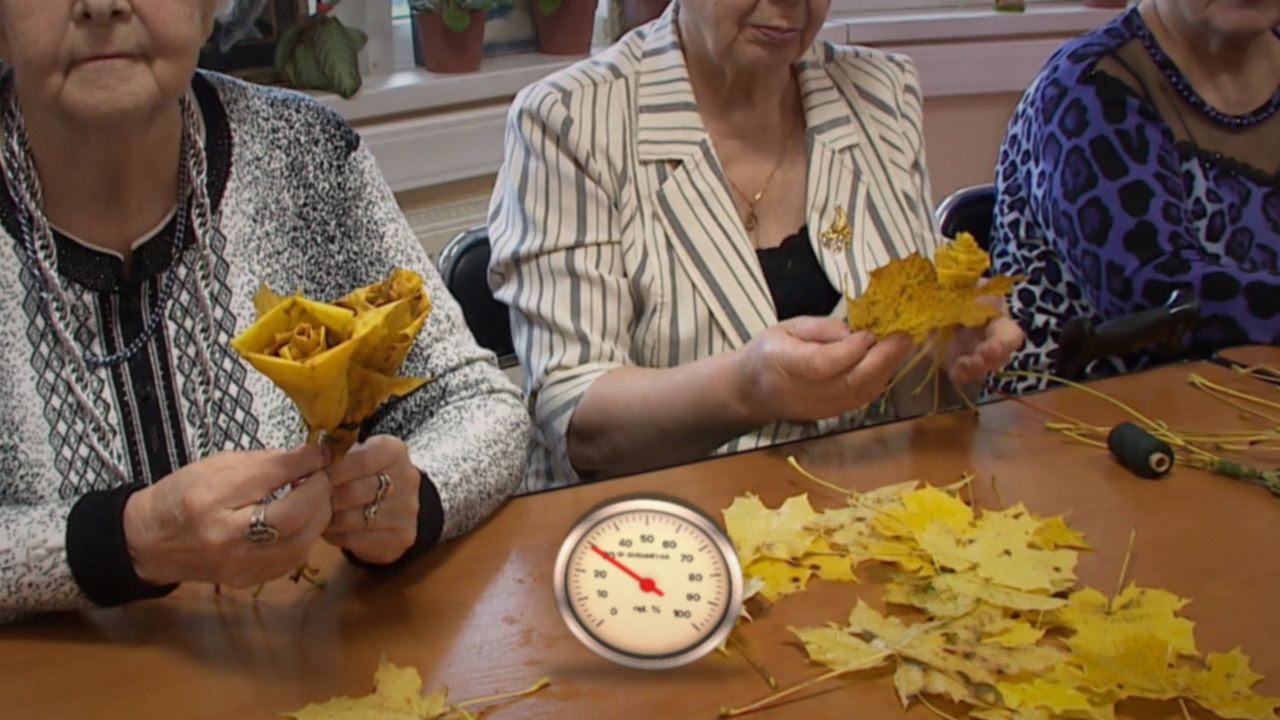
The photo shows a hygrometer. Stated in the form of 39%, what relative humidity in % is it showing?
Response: 30%
